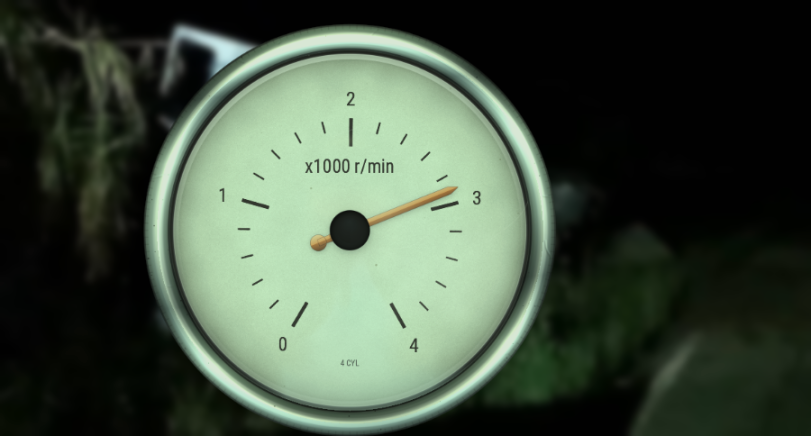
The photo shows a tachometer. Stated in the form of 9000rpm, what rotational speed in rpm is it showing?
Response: 2900rpm
